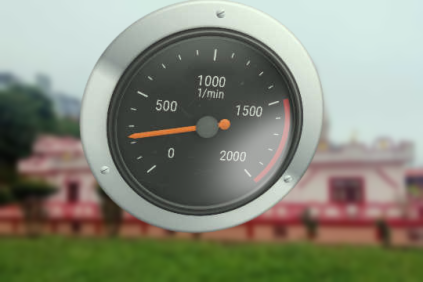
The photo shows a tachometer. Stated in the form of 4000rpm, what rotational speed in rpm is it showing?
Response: 250rpm
